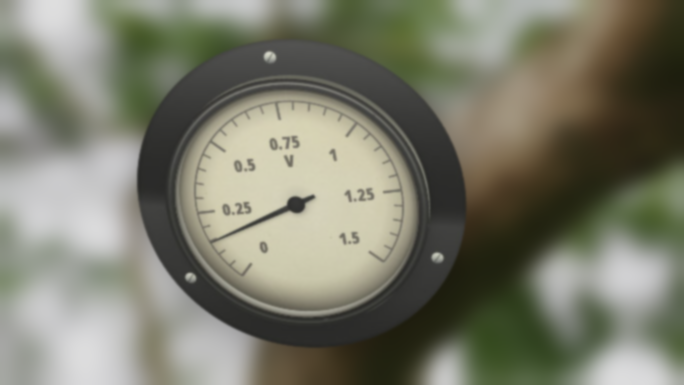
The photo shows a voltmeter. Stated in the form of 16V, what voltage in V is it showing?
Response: 0.15V
